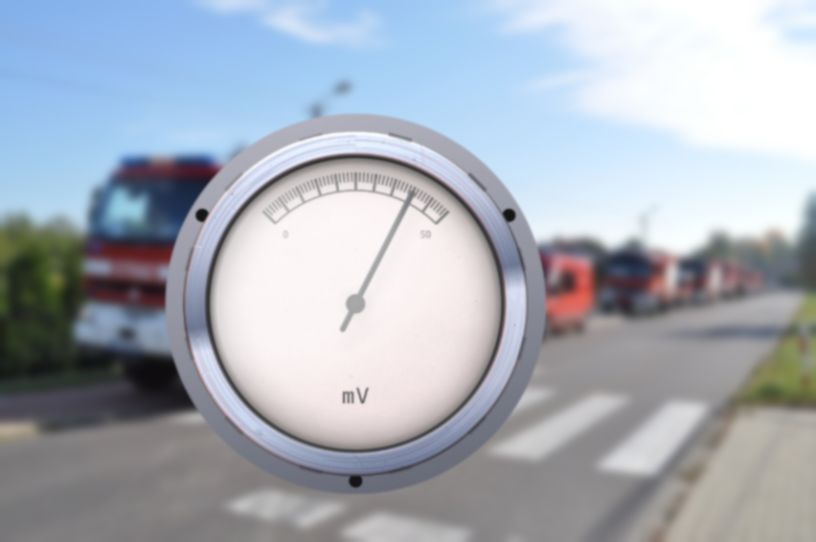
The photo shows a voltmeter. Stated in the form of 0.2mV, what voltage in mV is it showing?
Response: 40mV
